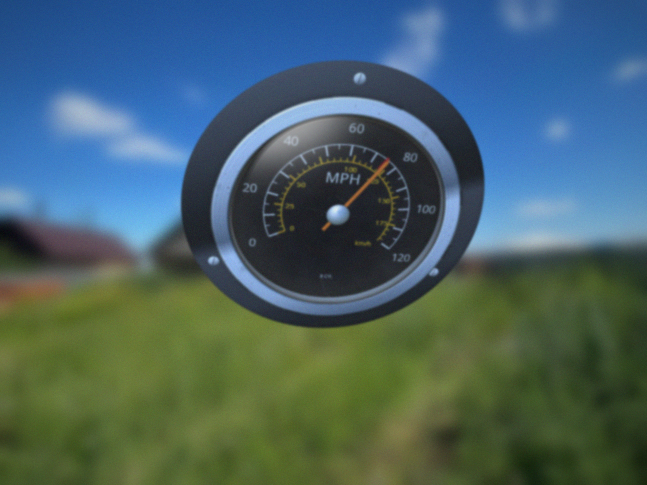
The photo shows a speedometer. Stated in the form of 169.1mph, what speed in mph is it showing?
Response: 75mph
